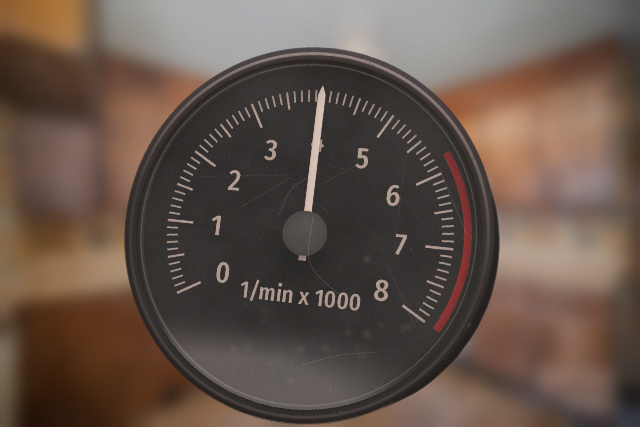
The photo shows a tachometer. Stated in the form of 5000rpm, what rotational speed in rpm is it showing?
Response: 4000rpm
